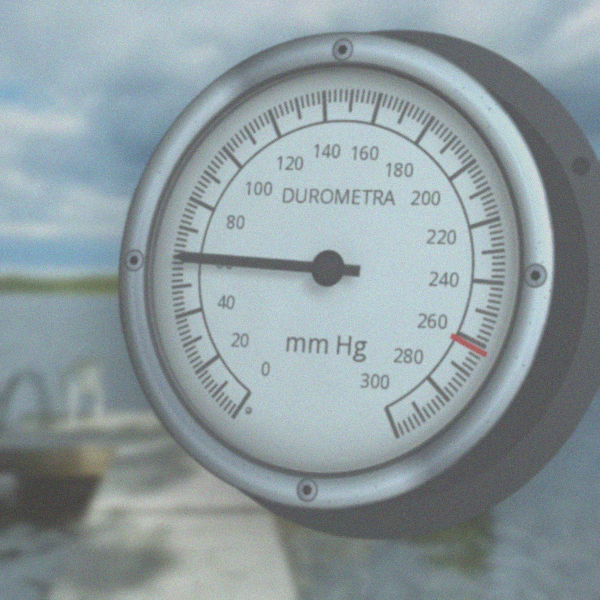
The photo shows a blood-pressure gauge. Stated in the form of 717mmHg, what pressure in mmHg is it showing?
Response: 60mmHg
